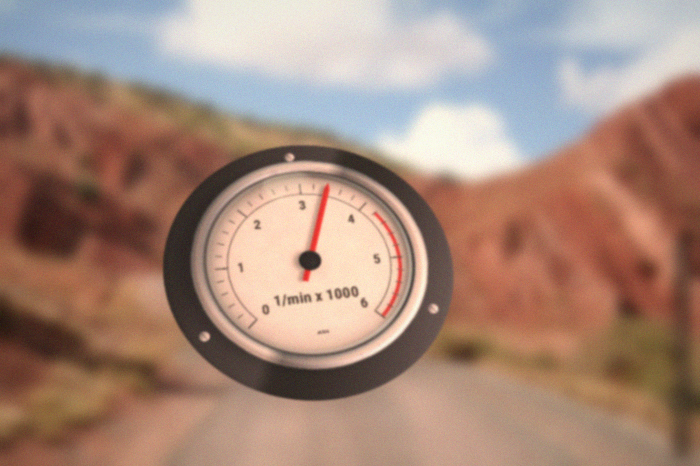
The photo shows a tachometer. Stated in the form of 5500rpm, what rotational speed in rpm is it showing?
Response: 3400rpm
